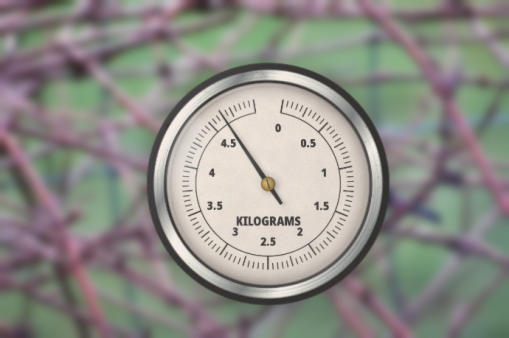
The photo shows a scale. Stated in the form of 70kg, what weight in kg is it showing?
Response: 4.65kg
